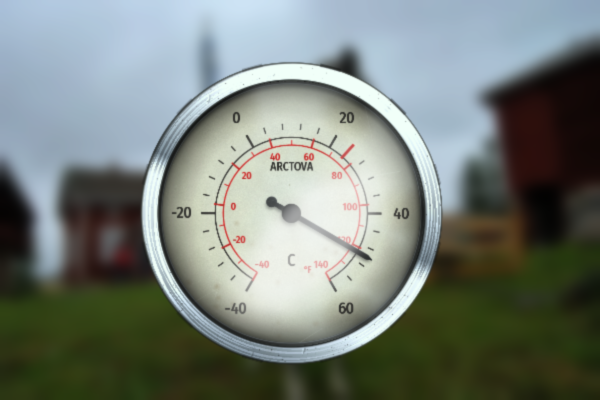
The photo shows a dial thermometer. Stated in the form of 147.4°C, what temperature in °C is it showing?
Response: 50°C
